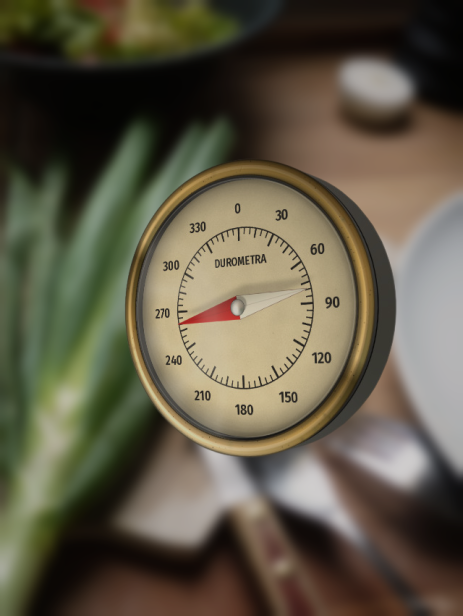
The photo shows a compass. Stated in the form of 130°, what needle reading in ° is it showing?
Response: 260°
